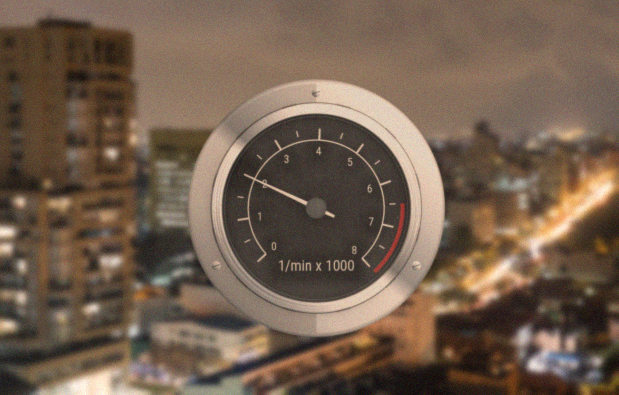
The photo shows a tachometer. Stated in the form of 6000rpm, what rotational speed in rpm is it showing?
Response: 2000rpm
